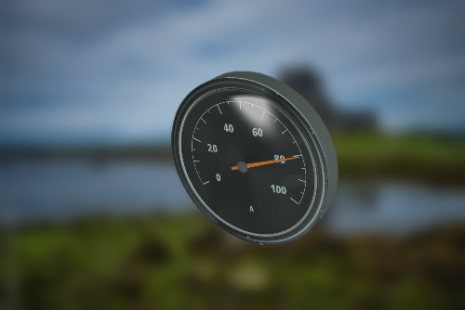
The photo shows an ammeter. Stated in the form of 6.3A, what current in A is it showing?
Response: 80A
